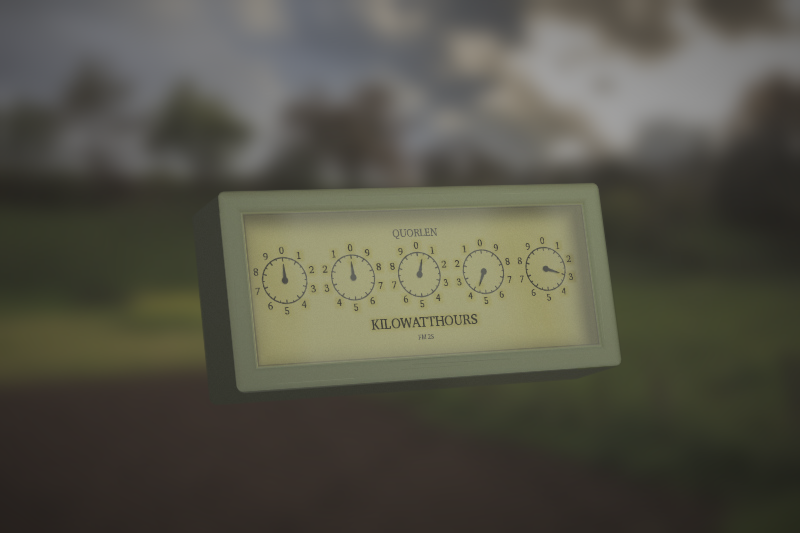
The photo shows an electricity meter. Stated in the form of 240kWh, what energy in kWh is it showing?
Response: 43kWh
